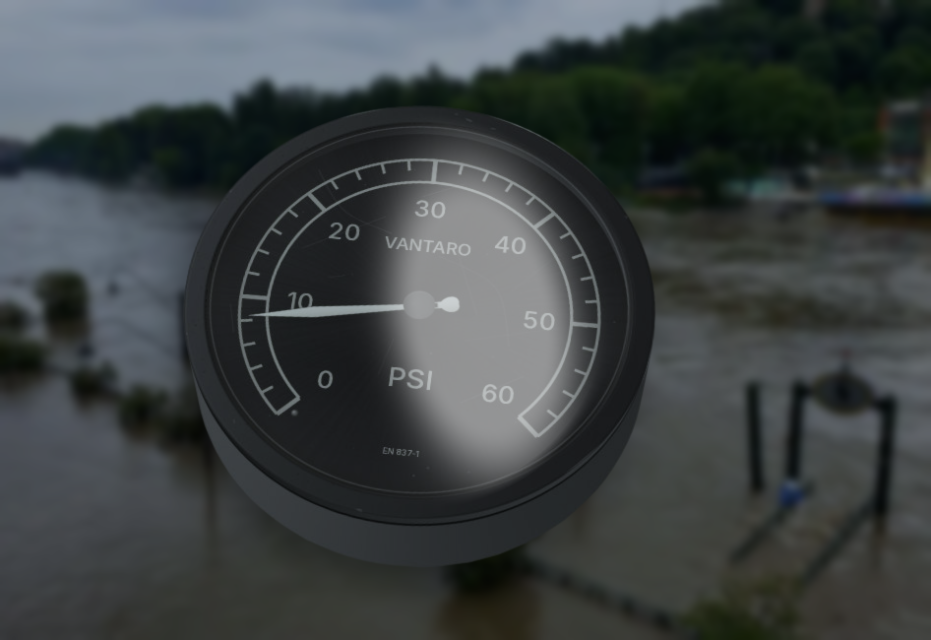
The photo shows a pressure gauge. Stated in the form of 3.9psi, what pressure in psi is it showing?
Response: 8psi
